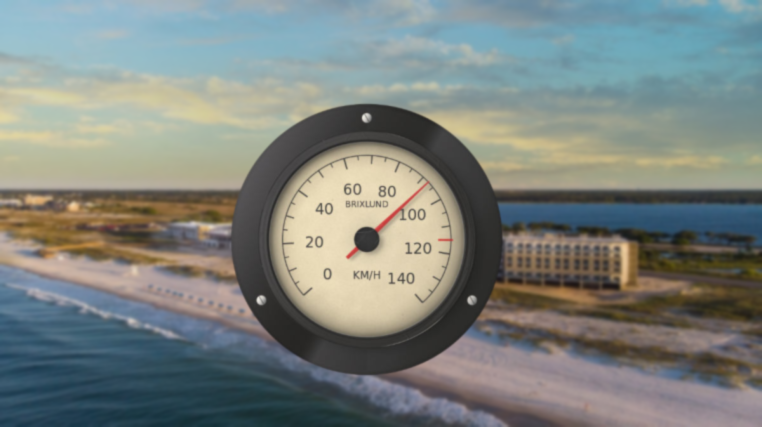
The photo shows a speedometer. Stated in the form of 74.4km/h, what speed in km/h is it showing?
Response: 92.5km/h
